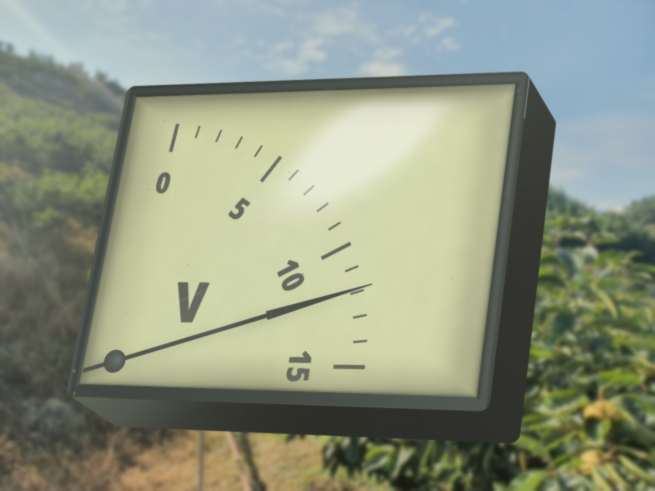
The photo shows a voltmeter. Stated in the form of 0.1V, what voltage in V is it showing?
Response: 12V
